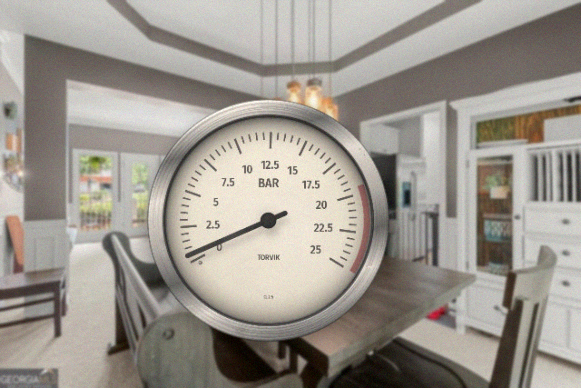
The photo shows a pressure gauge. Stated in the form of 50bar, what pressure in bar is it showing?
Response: 0.5bar
